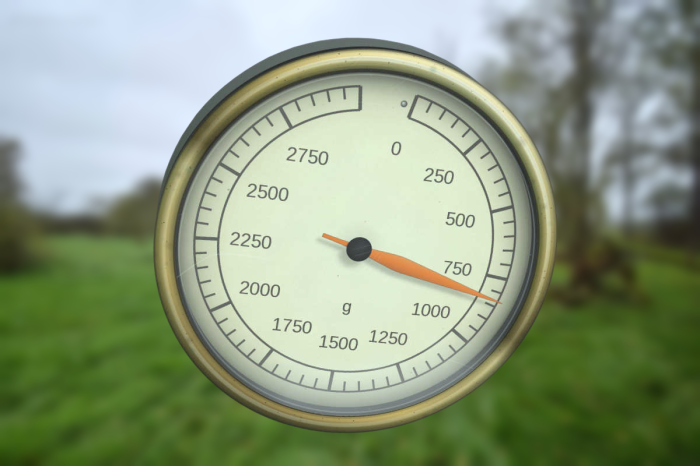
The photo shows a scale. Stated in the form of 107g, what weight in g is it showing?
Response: 825g
